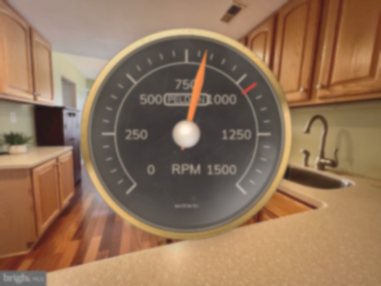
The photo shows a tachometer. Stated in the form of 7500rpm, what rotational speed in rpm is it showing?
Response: 825rpm
